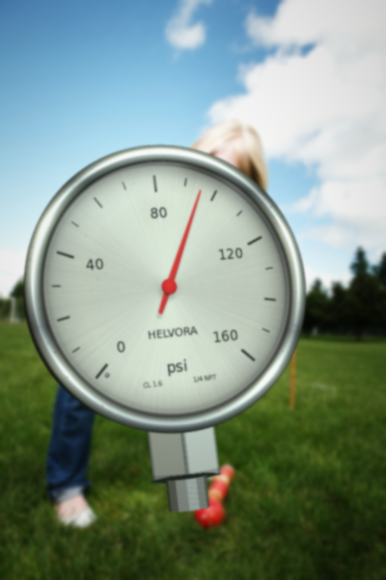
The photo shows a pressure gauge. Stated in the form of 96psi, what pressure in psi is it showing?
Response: 95psi
